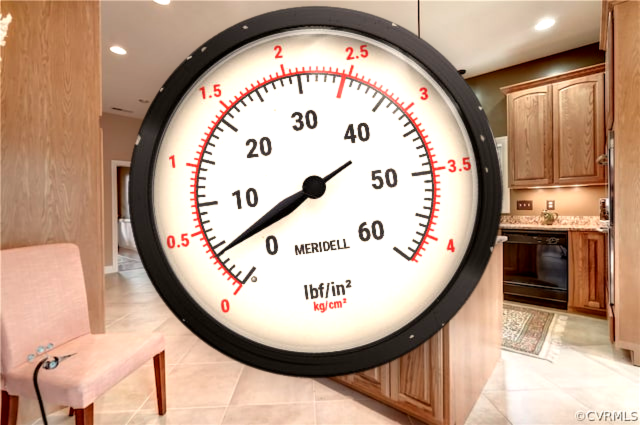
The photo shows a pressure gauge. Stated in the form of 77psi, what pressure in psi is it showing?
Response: 4psi
